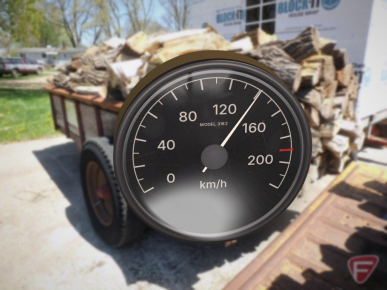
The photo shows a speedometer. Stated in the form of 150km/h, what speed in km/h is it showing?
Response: 140km/h
